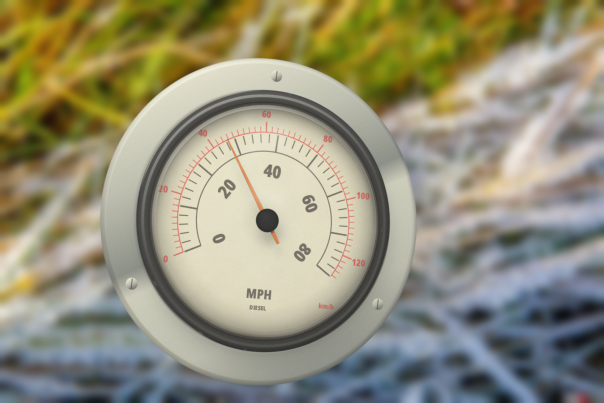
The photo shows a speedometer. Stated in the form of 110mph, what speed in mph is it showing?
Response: 28mph
